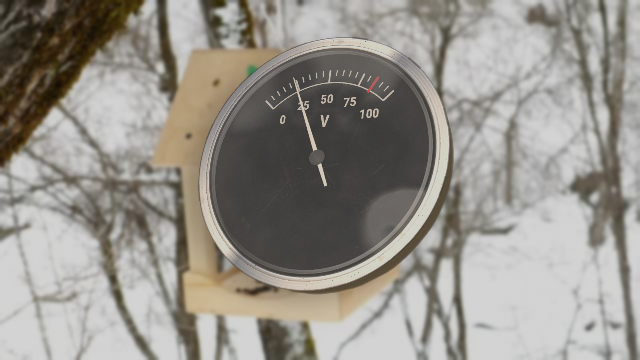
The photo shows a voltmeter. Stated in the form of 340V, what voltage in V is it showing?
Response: 25V
